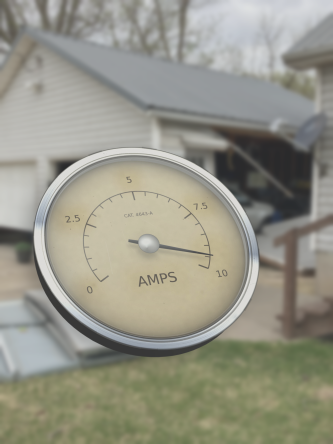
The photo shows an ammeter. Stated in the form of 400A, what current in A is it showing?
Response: 9.5A
